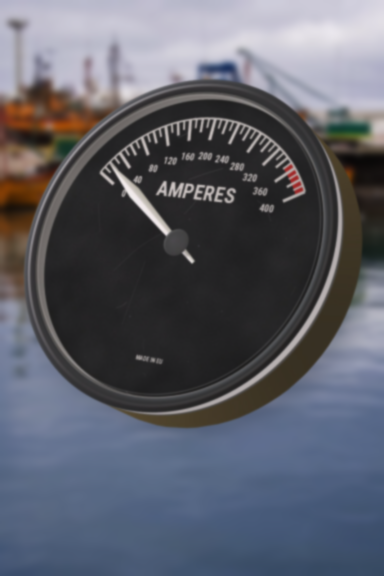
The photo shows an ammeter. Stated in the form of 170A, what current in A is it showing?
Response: 20A
